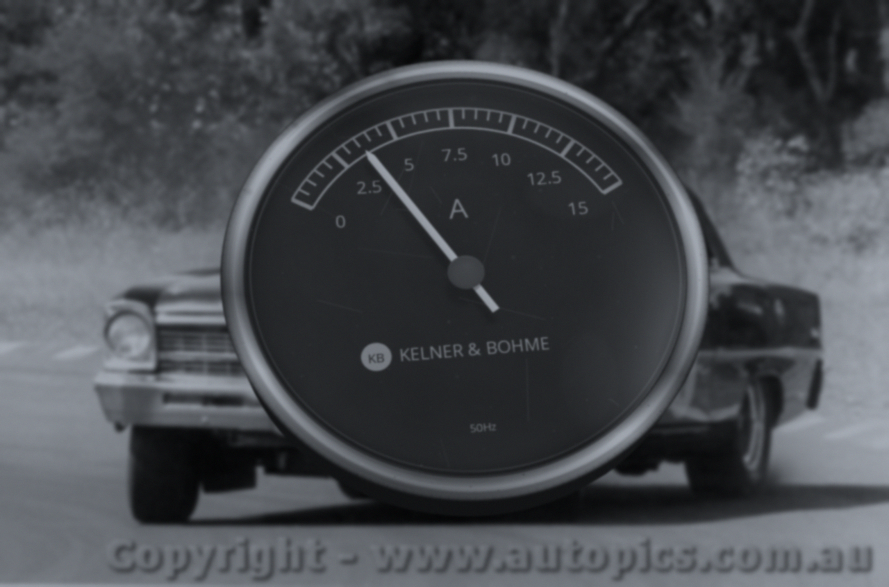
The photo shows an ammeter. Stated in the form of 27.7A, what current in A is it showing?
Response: 3.5A
